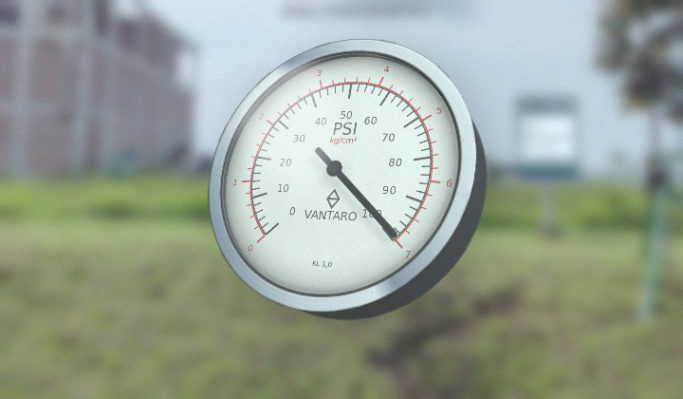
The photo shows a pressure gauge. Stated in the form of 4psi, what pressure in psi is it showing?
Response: 99psi
